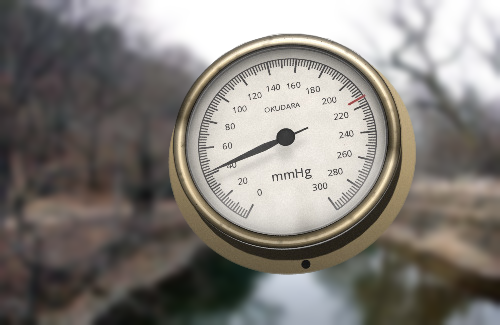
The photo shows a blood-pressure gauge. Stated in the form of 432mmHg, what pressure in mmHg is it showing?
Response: 40mmHg
